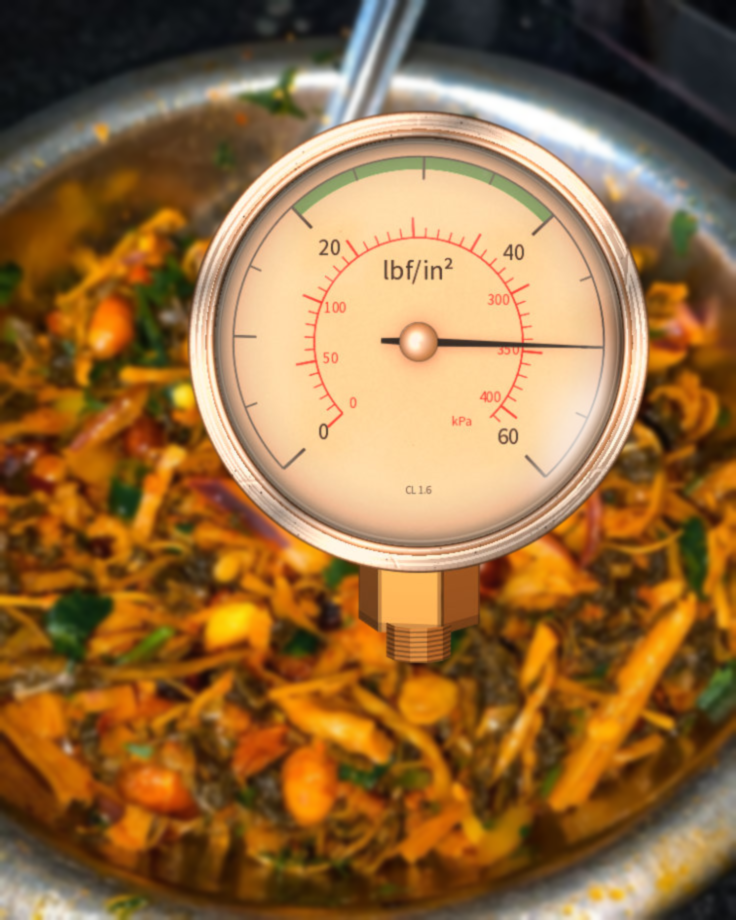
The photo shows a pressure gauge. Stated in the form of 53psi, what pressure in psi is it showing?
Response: 50psi
